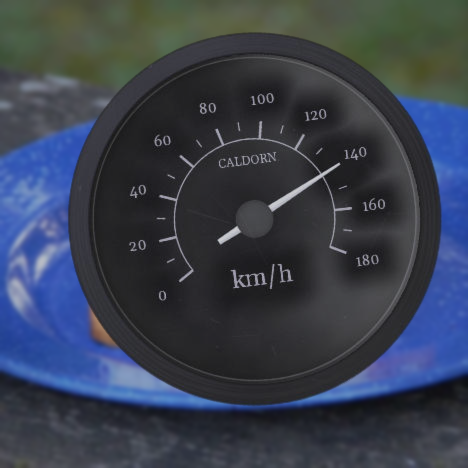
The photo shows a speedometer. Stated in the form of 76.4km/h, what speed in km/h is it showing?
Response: 140km/h
